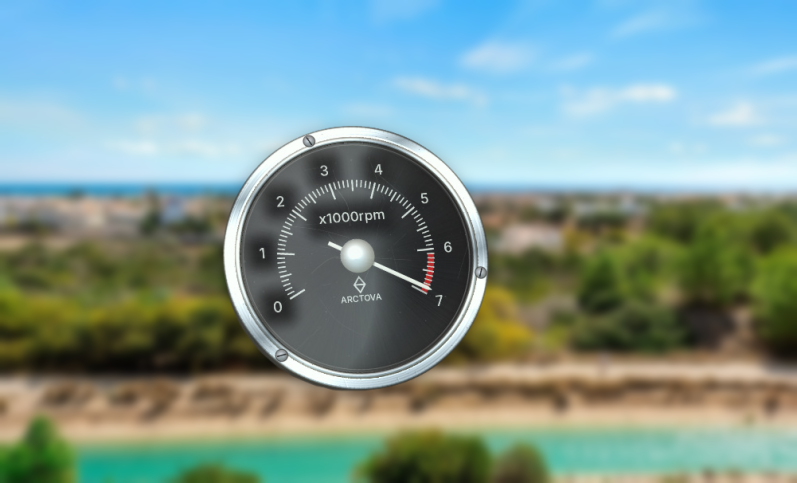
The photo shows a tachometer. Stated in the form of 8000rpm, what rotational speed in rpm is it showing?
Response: 6900rpm
